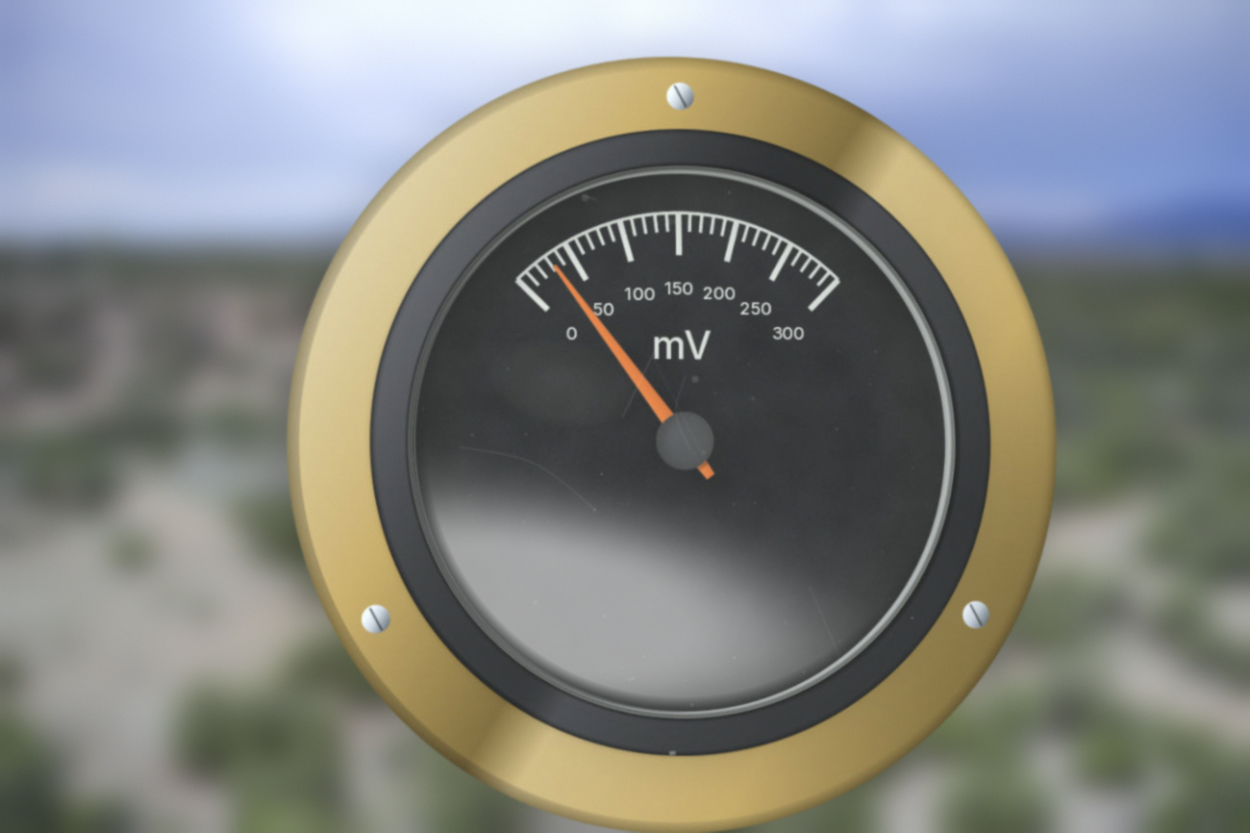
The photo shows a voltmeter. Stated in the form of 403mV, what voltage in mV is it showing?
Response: 30mV
